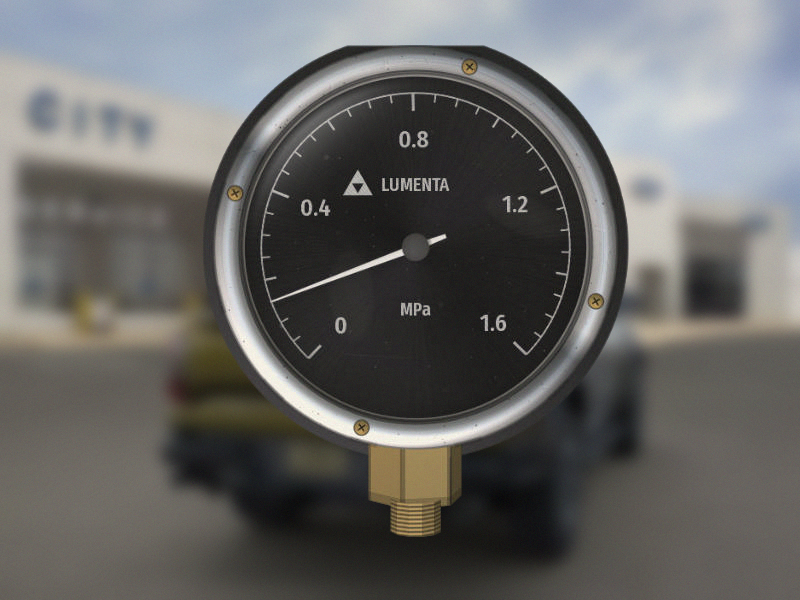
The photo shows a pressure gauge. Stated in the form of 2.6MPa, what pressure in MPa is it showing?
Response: 0.15MPa
